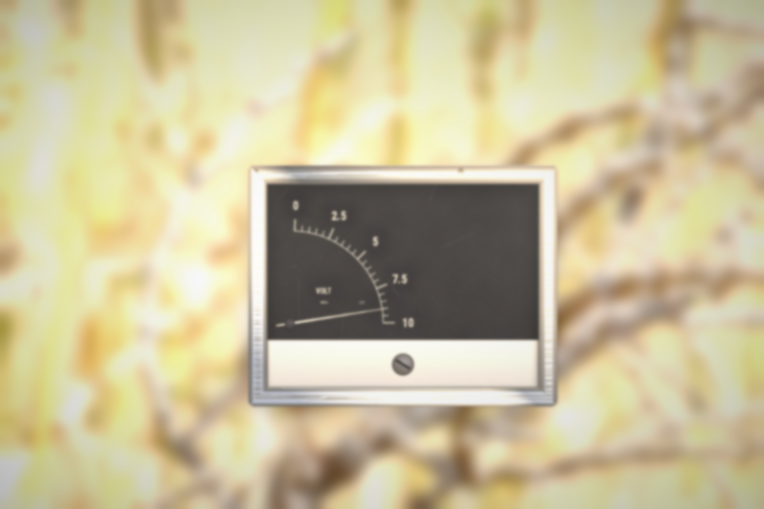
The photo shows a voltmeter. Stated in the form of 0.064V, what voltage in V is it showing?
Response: 9V
